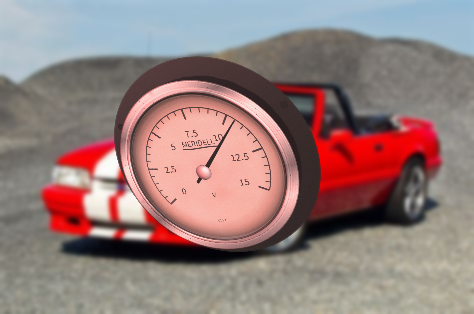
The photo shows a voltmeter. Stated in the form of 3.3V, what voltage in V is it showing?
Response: 10.5V
